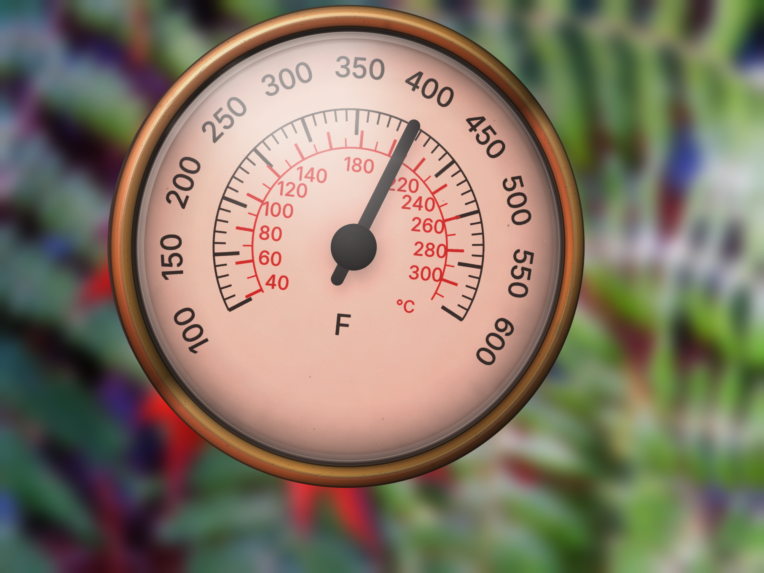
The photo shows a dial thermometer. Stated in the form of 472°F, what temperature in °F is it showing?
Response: 400°F
